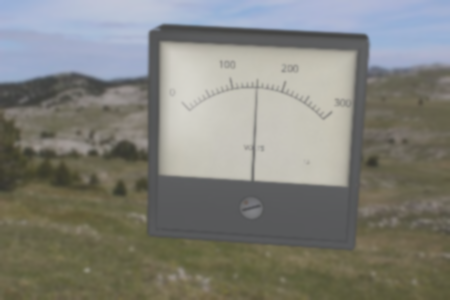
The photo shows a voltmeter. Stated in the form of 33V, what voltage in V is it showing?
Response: 150V
